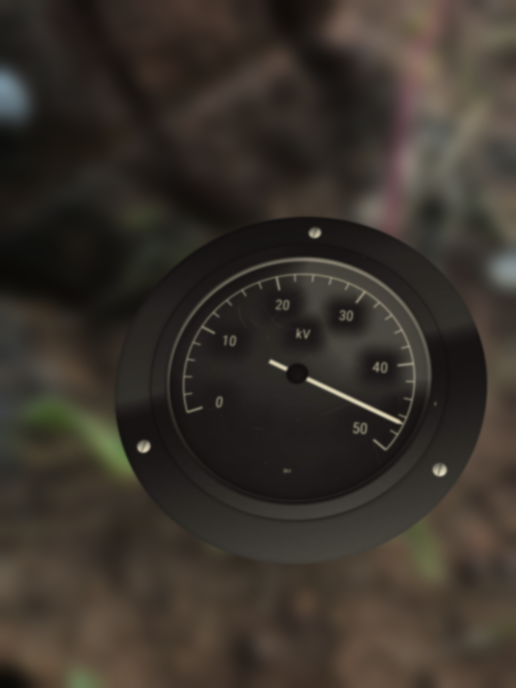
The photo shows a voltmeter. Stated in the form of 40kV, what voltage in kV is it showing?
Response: 47kV
